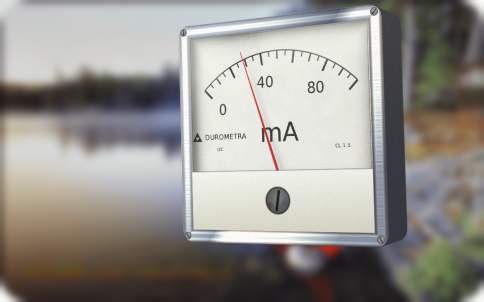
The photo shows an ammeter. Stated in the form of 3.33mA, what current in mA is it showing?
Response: 30mA
